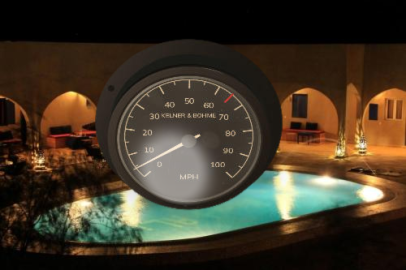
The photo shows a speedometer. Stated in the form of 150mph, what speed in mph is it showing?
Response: 5mph
